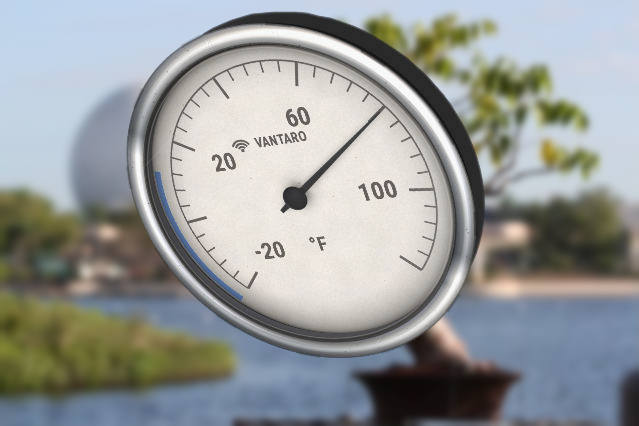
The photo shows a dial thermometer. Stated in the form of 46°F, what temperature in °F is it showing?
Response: 80°F
